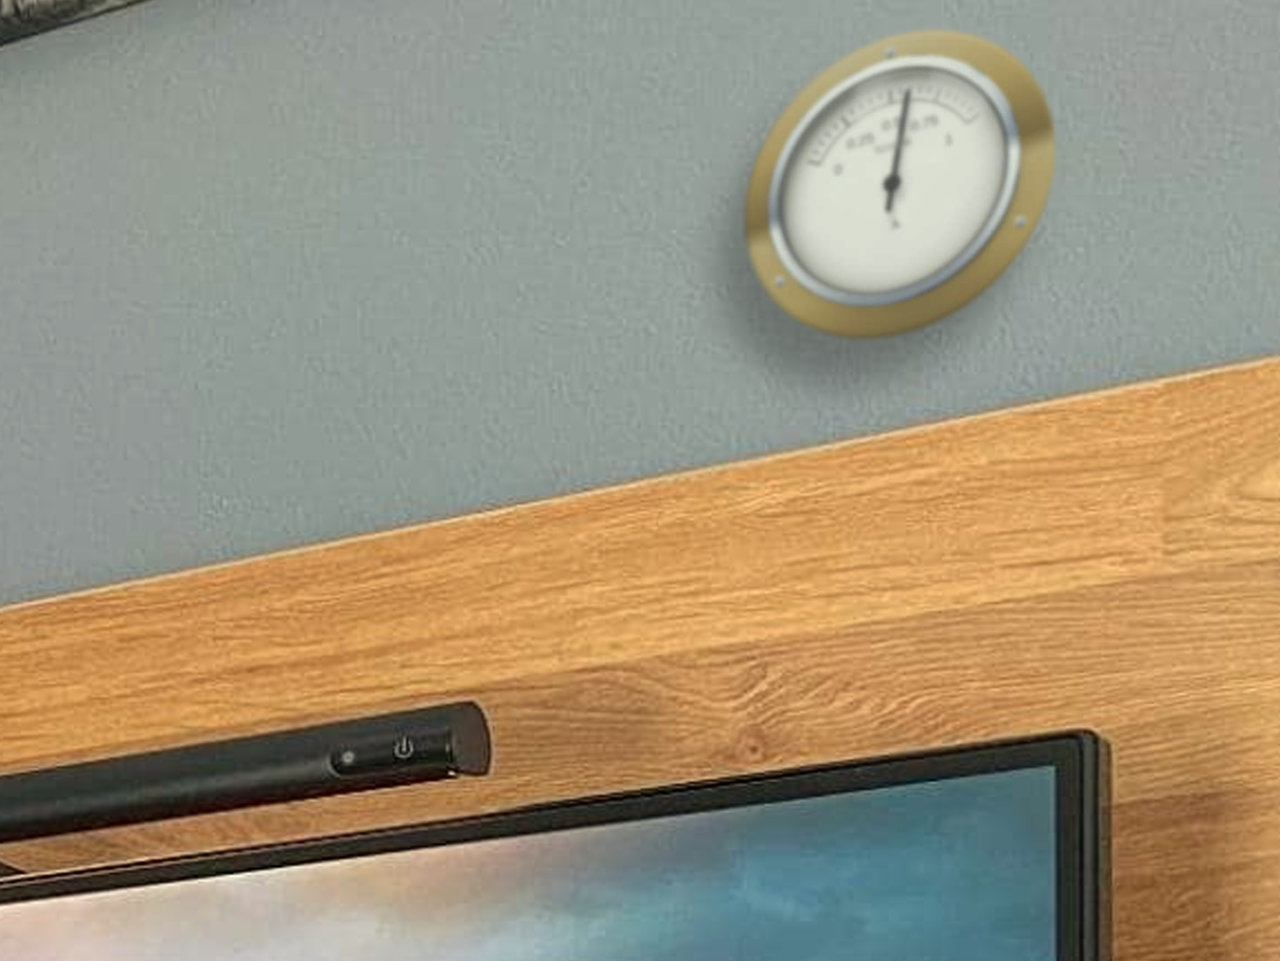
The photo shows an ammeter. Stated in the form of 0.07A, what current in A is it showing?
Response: 0.6A
